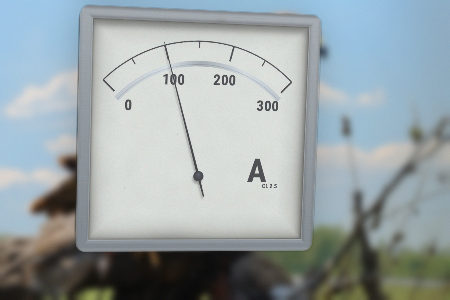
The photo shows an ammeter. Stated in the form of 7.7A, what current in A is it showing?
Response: 100A
